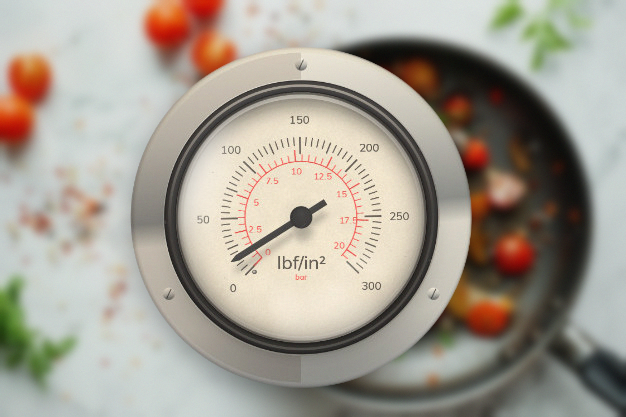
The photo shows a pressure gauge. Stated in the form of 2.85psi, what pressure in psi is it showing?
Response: 15psi
